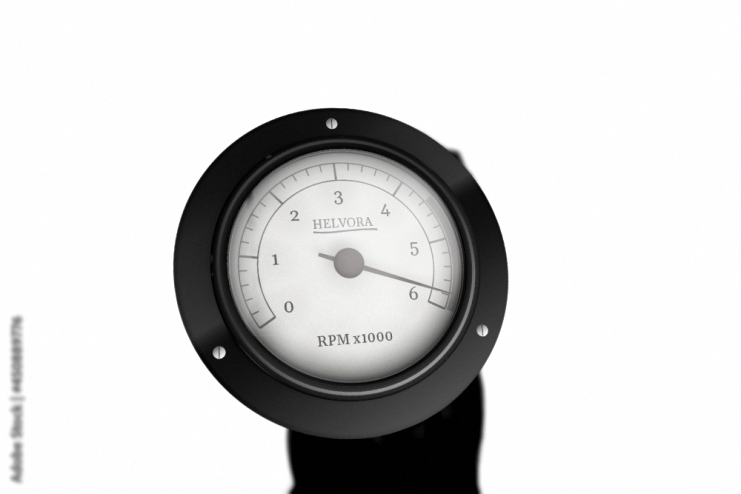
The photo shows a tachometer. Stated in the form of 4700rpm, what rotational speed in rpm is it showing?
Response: 5800rpm
